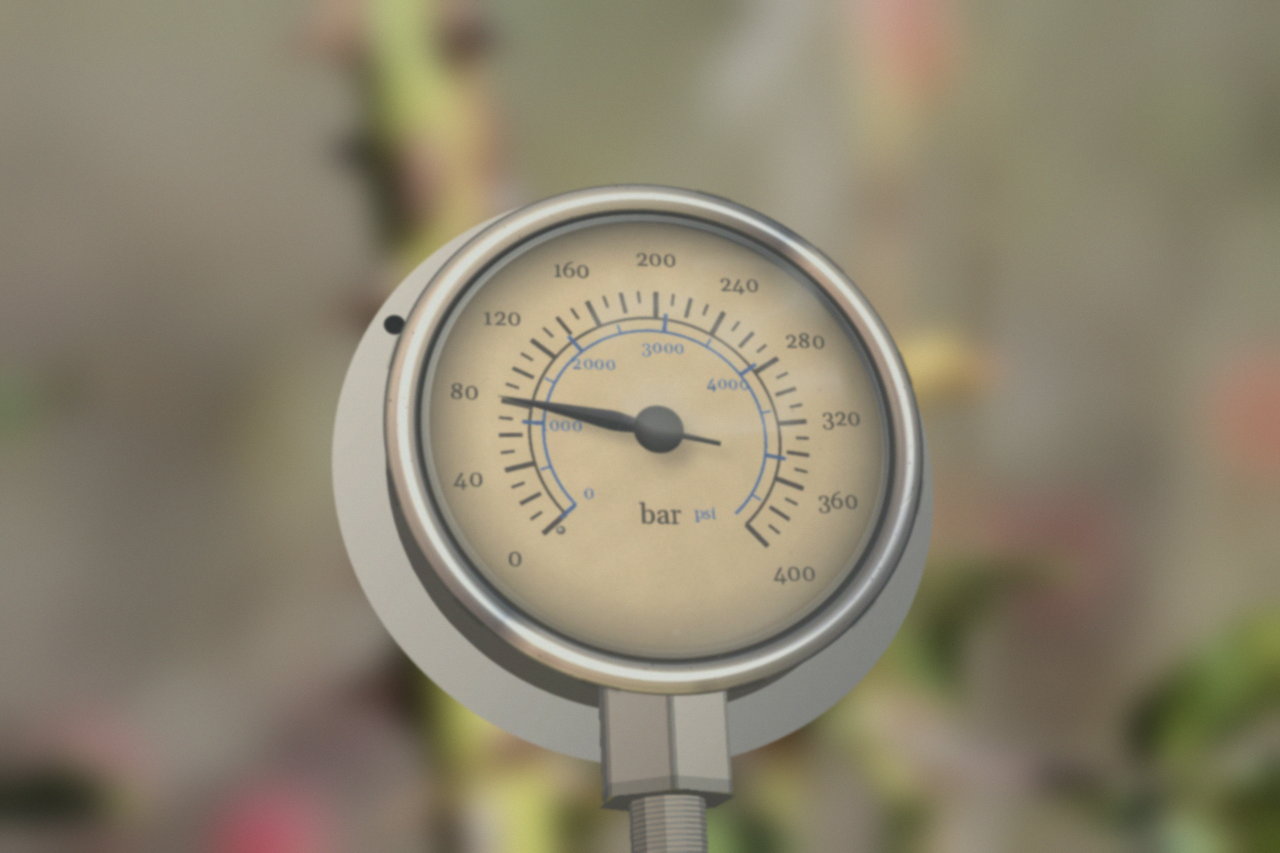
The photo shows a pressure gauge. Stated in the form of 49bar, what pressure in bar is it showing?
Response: 80bar
